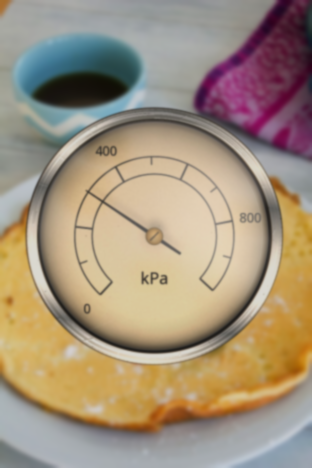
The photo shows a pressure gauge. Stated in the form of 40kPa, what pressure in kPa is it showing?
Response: 300kPa
